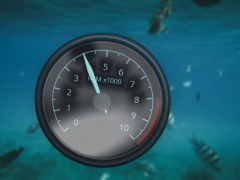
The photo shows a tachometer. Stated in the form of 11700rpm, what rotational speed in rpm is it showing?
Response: 4000rpm
